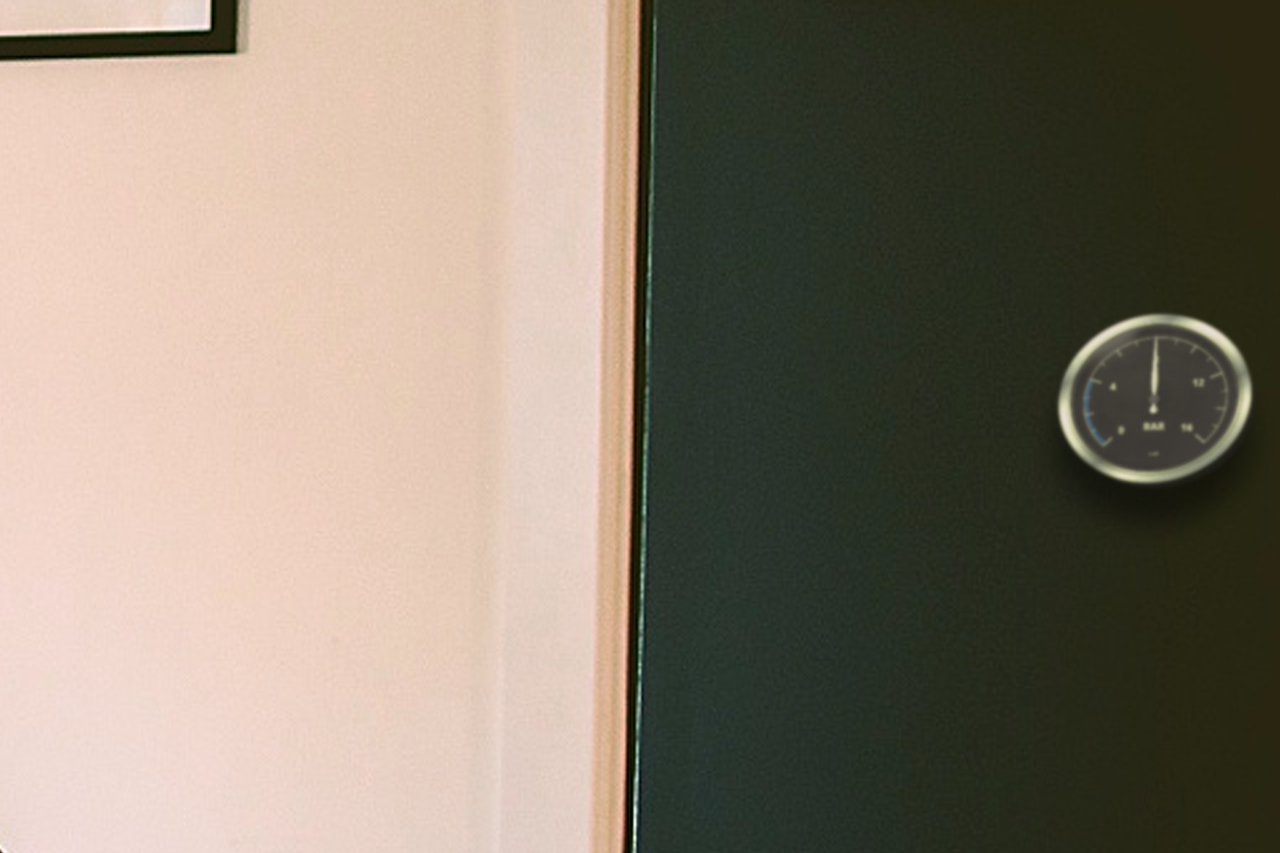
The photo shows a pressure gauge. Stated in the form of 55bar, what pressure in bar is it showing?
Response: 8bar
